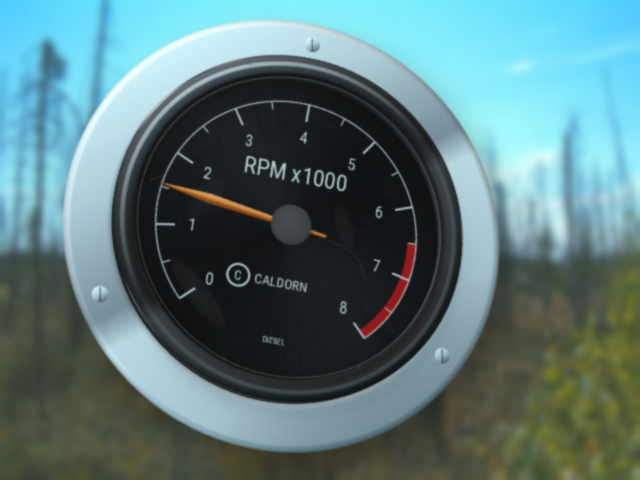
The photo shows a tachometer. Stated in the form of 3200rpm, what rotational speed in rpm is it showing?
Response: 1500rpm
